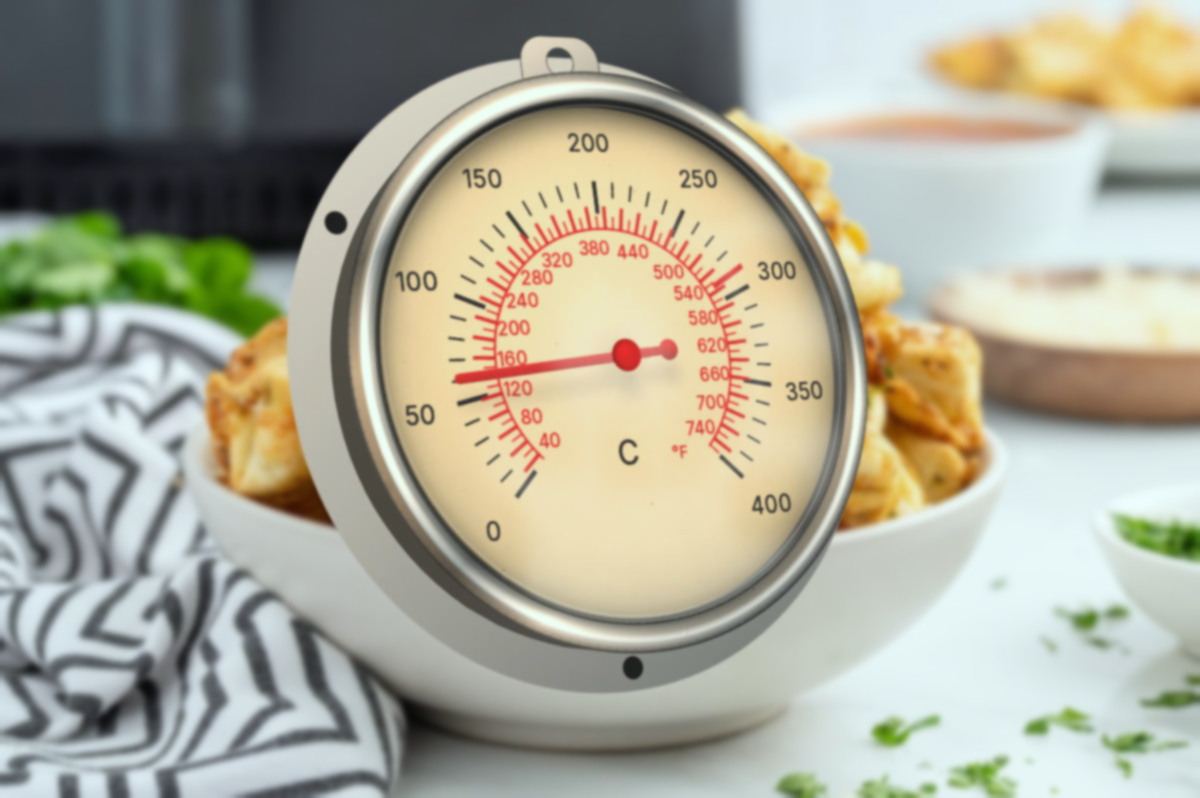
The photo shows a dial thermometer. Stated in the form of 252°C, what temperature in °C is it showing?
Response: 60°C
